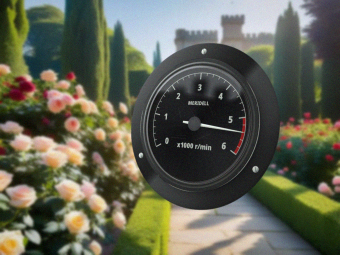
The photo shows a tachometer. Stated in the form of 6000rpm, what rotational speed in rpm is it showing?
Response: 5400rpm
